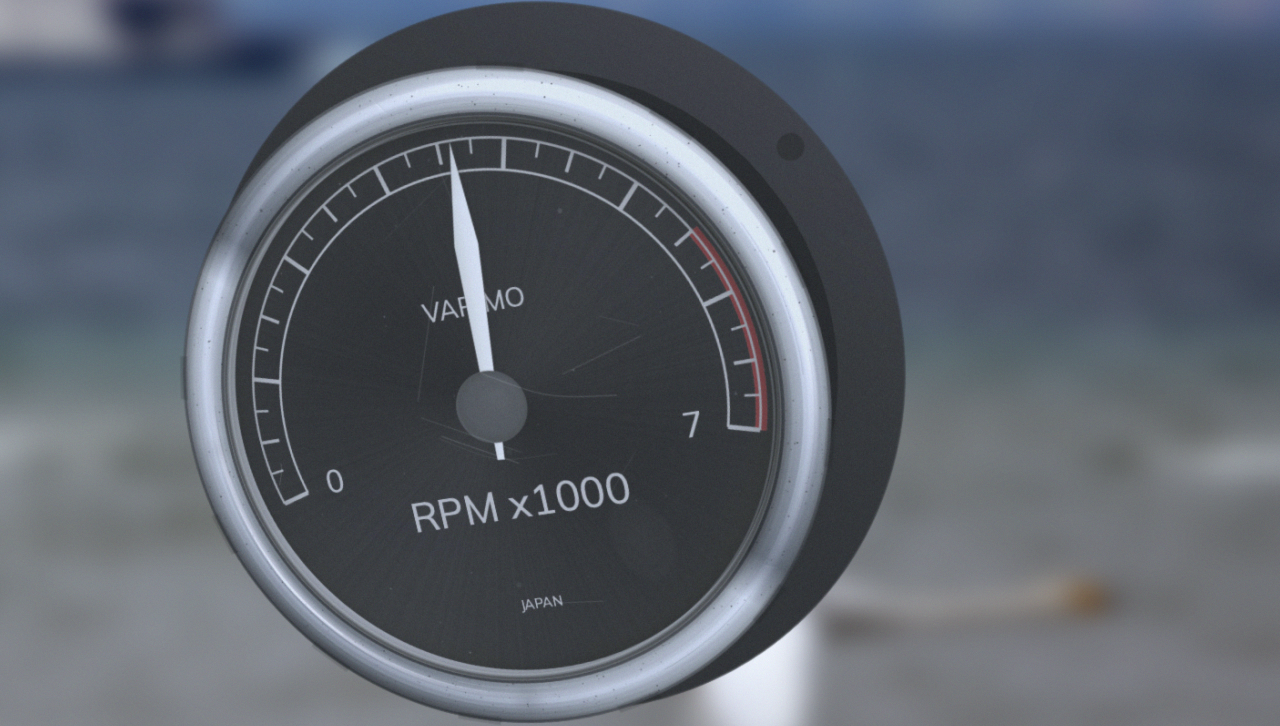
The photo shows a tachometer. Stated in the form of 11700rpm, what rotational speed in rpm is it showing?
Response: 3625rpm
